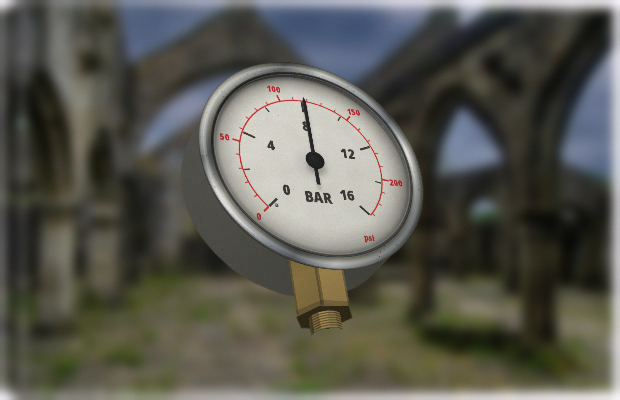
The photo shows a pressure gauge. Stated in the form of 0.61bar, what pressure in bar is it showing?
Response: 8bar
